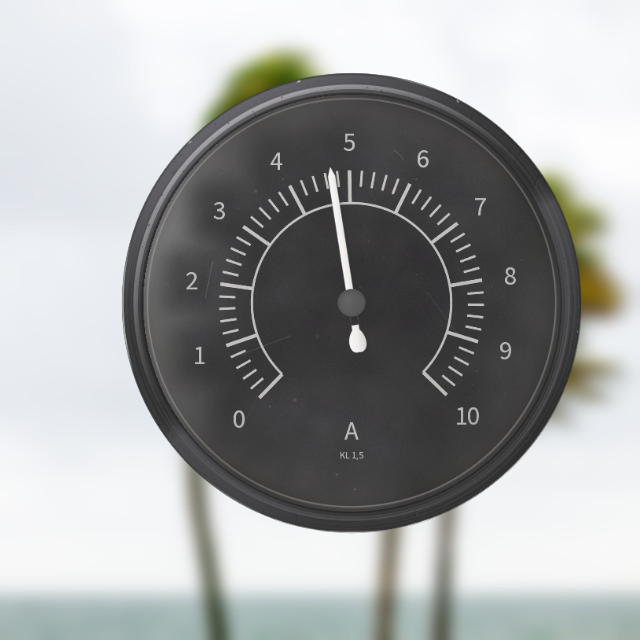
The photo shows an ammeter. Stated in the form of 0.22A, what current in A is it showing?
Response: 4.7A
